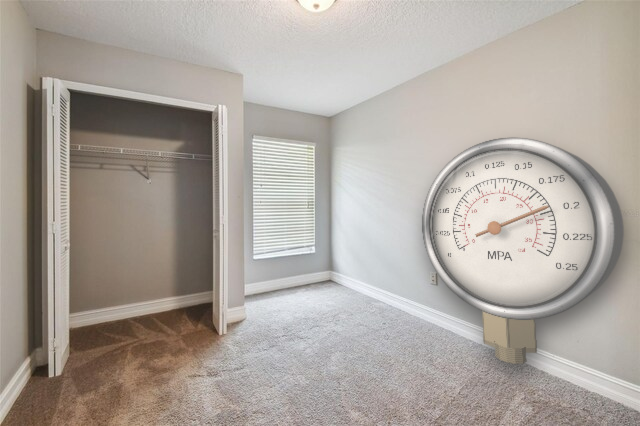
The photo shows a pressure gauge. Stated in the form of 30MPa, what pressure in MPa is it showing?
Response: 0.195MPa
